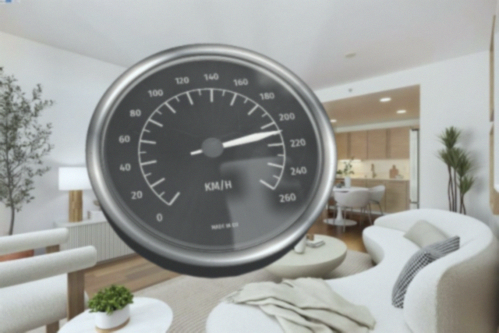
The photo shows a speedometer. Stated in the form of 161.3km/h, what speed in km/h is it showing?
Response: 210km/h
